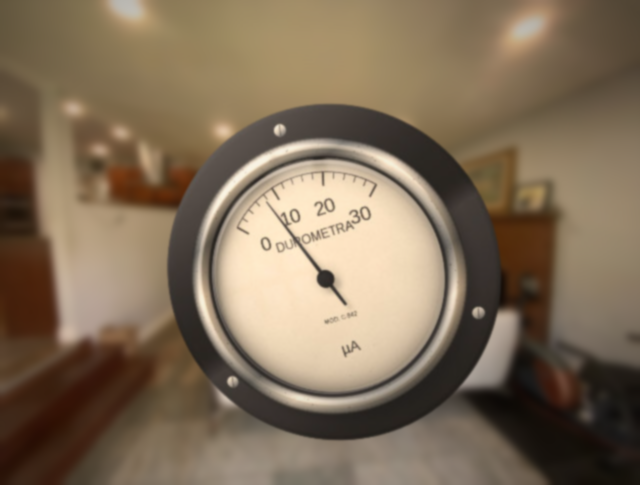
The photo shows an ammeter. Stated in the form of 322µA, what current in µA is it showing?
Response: 8µA
